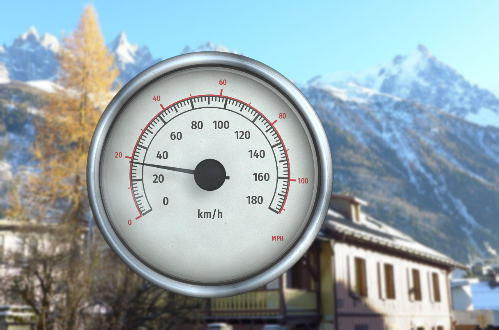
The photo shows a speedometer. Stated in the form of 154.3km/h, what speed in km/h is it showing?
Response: 30km/h
